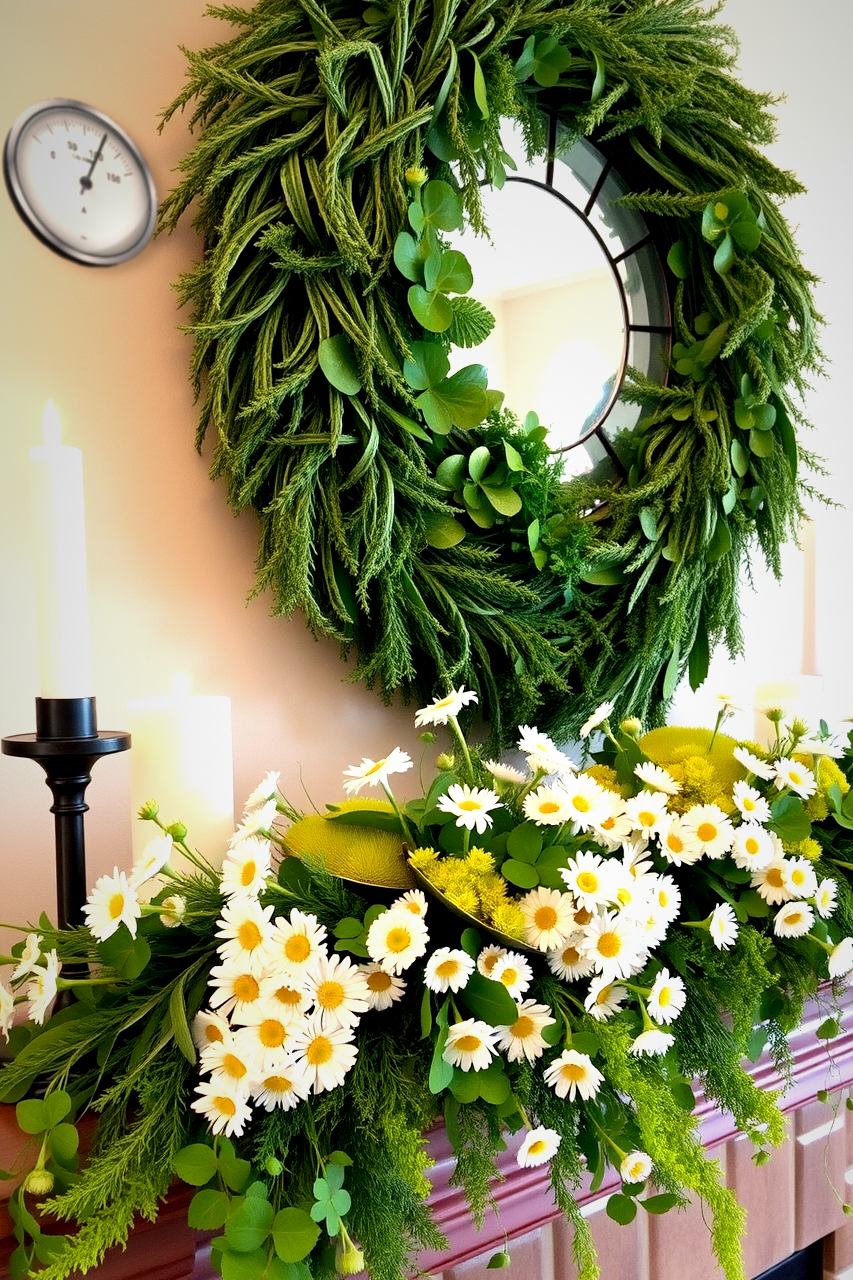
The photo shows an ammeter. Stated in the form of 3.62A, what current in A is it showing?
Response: 100A
